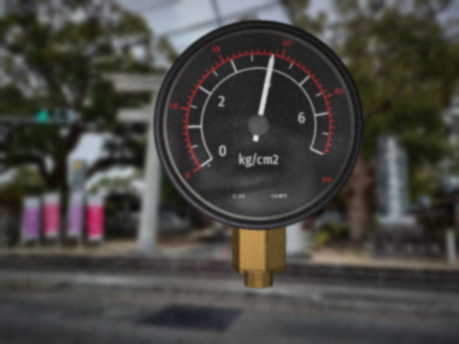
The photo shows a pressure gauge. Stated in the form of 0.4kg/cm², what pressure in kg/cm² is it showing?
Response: 4kg/cm²
